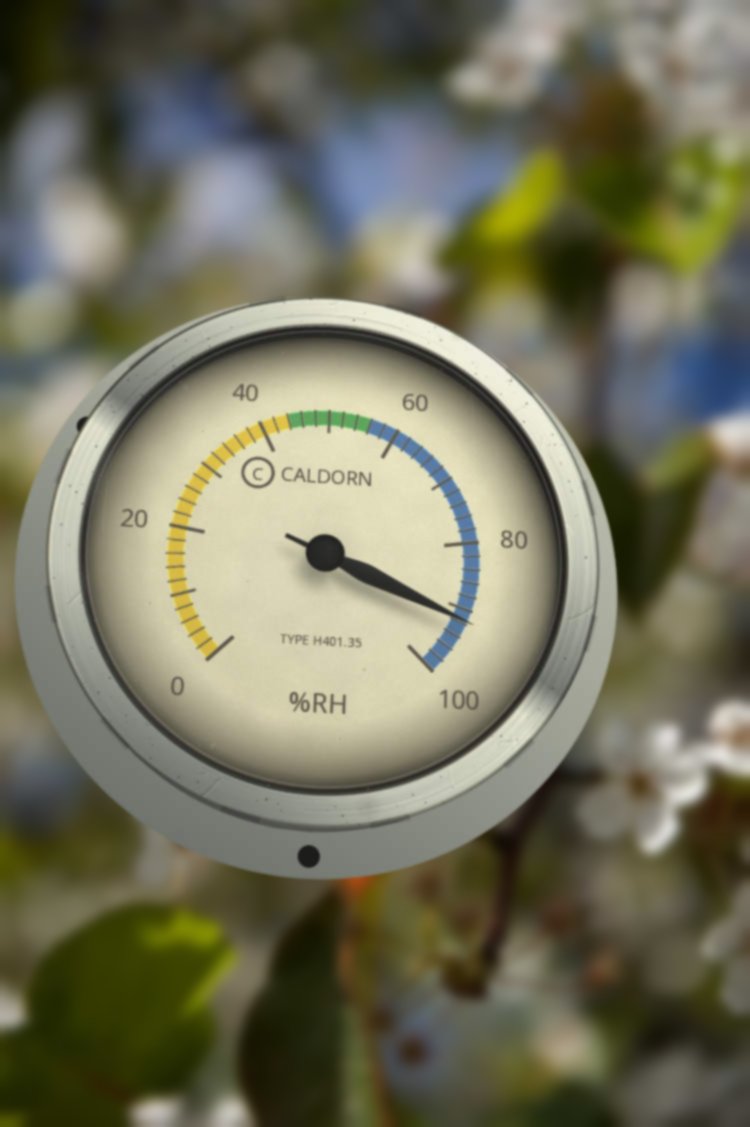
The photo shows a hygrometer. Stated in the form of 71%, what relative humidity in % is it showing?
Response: 92%
